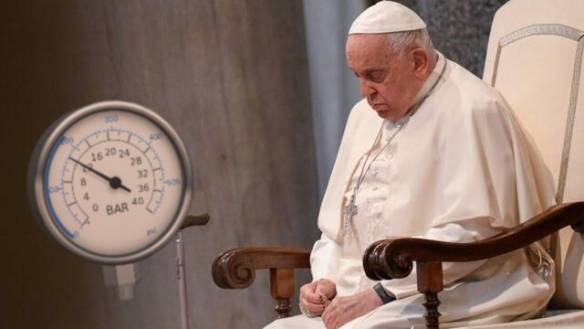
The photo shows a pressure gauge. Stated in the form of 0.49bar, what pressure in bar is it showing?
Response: 12bar
